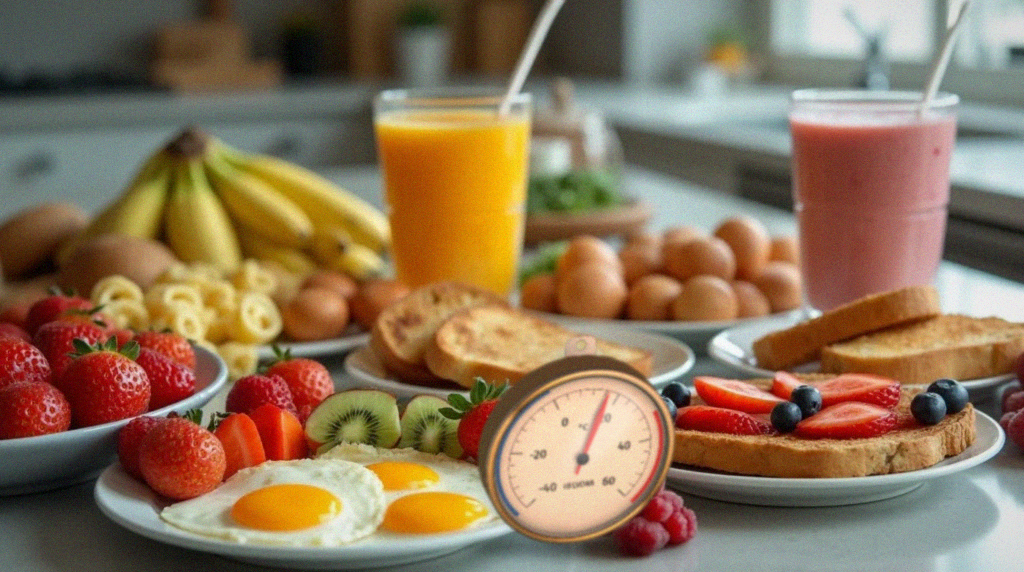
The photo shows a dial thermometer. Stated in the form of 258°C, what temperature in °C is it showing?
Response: 16°C
